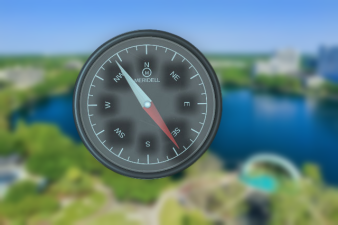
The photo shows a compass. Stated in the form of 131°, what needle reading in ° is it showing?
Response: 145°
